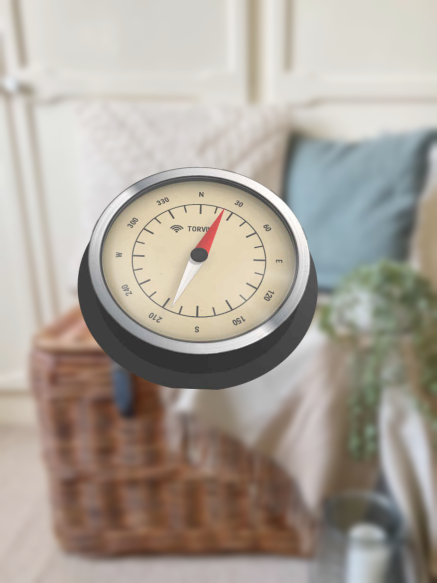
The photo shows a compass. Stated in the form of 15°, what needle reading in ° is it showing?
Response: 22.5°
